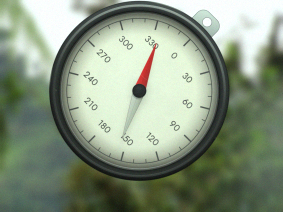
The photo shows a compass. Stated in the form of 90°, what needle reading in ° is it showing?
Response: 335°
